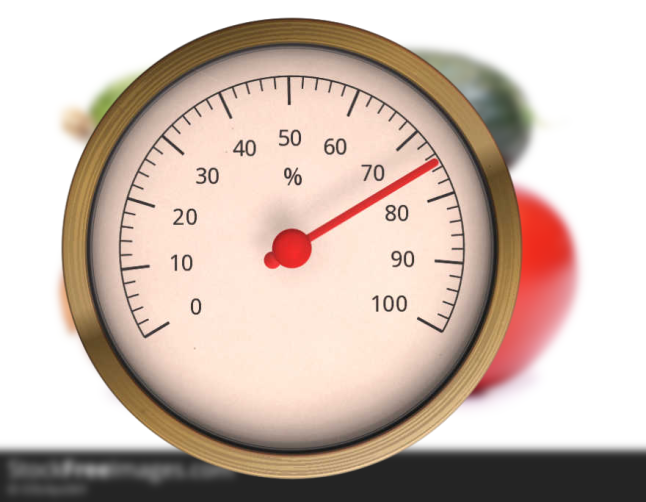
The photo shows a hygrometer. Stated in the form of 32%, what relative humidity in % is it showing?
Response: 75%
